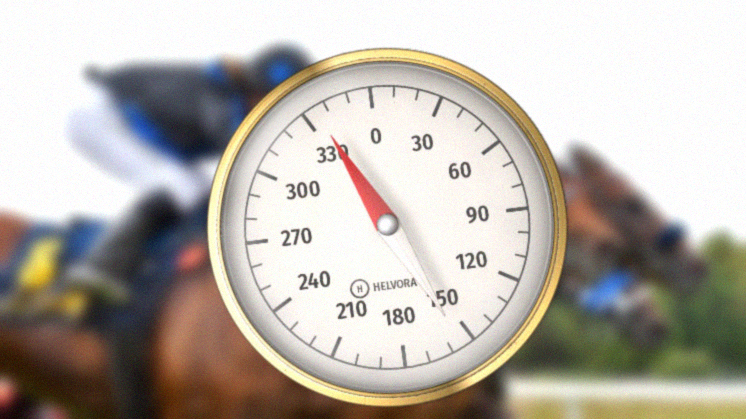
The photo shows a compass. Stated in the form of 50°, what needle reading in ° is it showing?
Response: 335°
